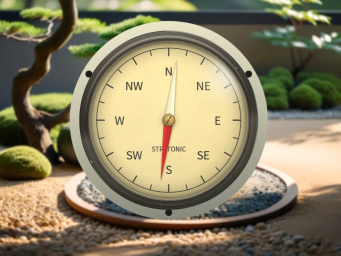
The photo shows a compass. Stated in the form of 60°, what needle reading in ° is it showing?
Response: 187.5°
